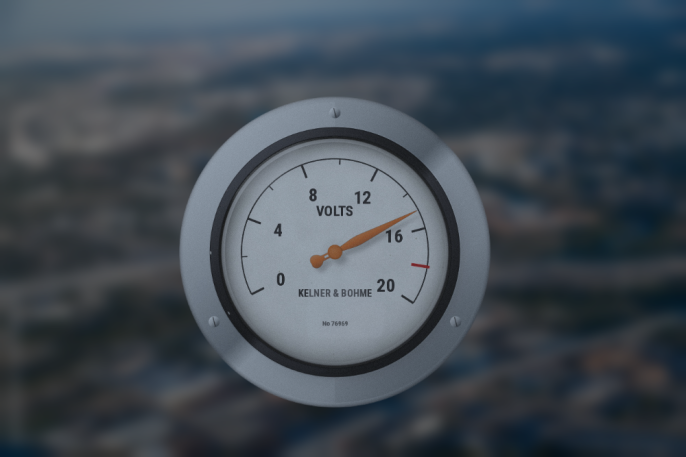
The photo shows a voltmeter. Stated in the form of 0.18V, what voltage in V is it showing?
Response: 15V
